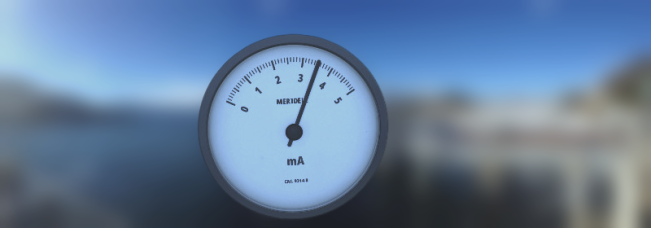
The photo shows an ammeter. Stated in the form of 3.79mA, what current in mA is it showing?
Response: 3.5mA
